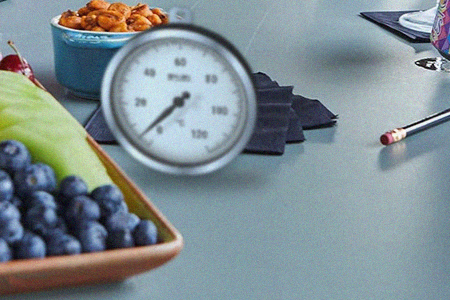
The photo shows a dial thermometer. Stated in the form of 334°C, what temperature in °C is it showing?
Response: 5°C
